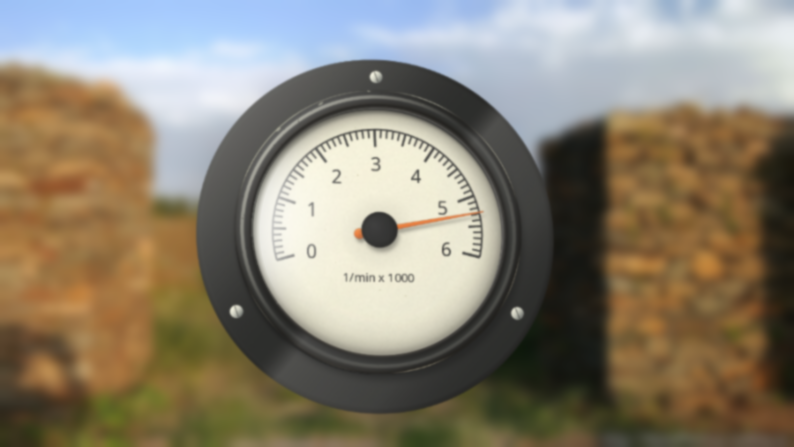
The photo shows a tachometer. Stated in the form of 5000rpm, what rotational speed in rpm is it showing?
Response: 5300rpm
